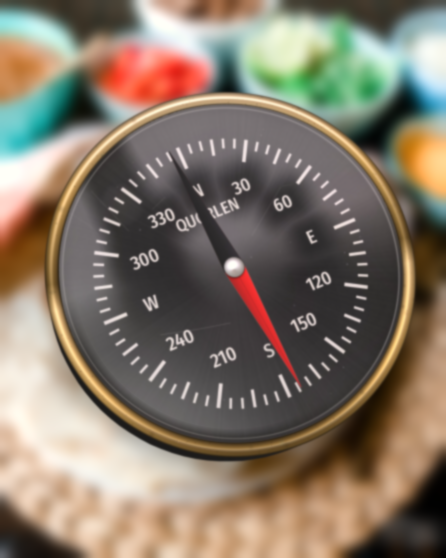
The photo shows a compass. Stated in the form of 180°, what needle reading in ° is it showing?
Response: 175°
